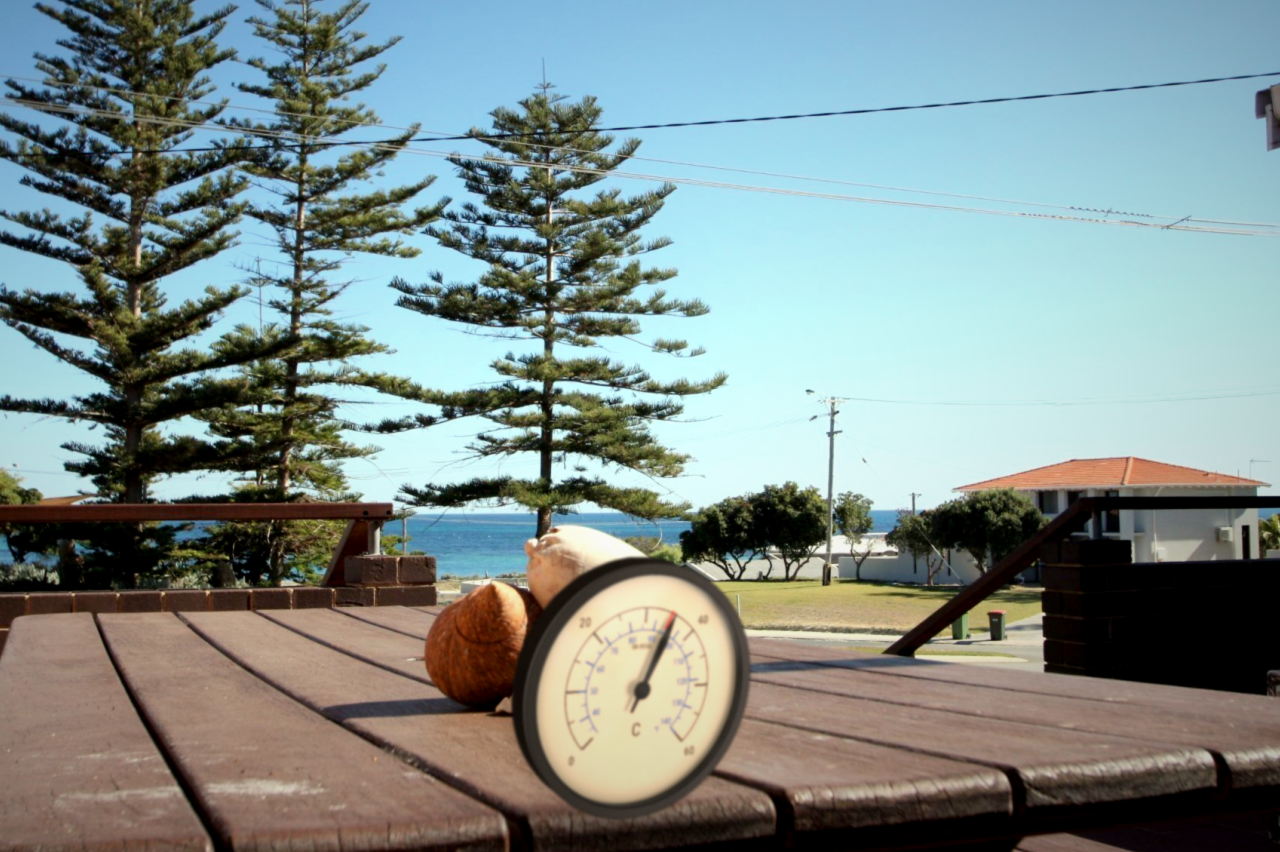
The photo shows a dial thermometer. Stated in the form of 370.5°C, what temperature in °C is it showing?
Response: 35°C
